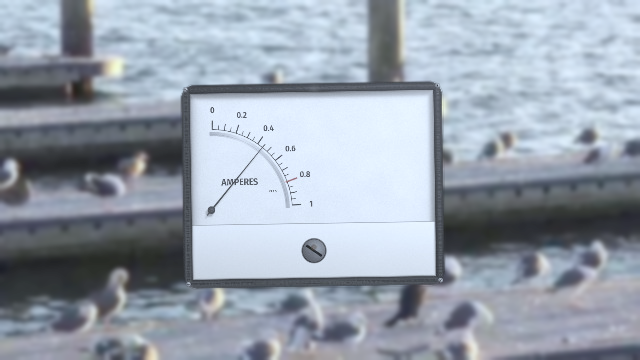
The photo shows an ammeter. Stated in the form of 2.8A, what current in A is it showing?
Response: 0.45A
